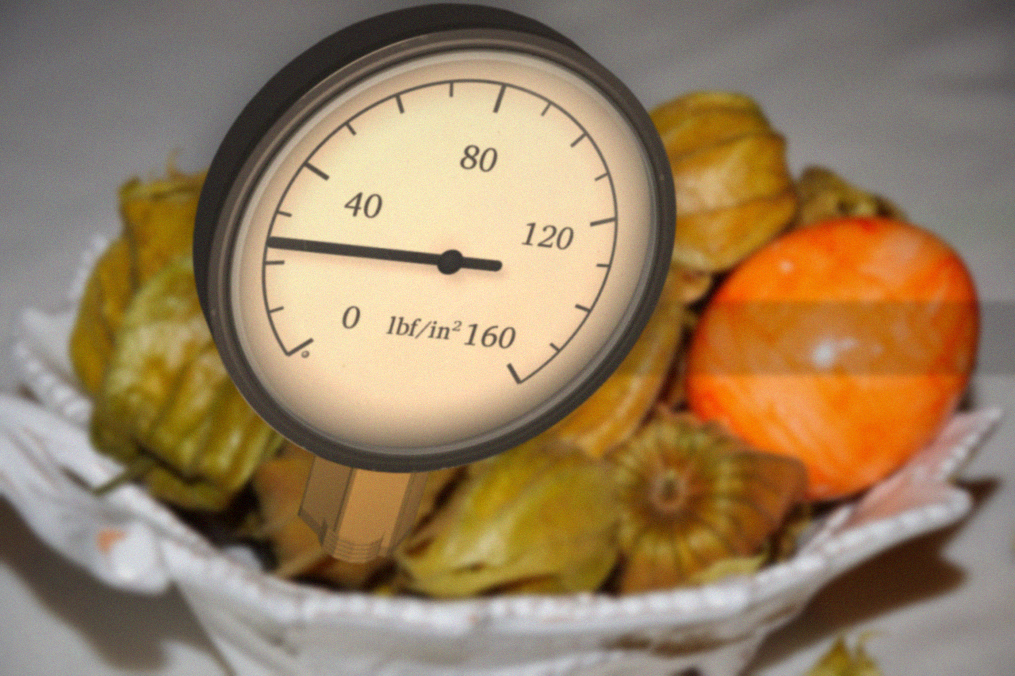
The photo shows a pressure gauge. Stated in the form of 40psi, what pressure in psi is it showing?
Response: 25psi
